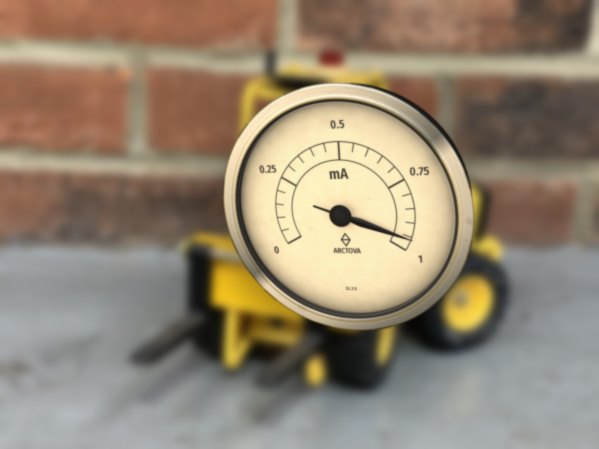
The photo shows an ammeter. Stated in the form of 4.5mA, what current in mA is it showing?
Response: 0.95mA
